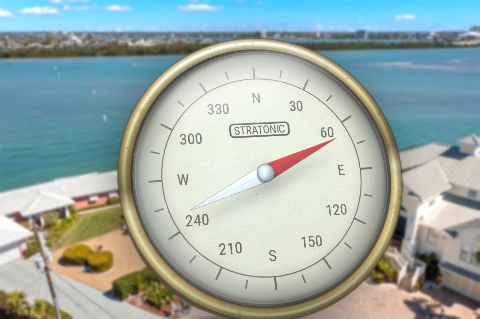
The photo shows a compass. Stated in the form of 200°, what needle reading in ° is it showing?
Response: 67.5°
